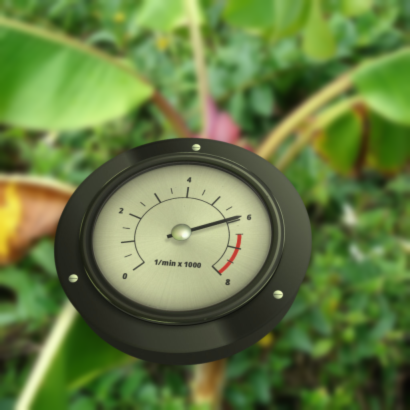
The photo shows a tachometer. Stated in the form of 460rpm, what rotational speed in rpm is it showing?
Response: 6000rpm
